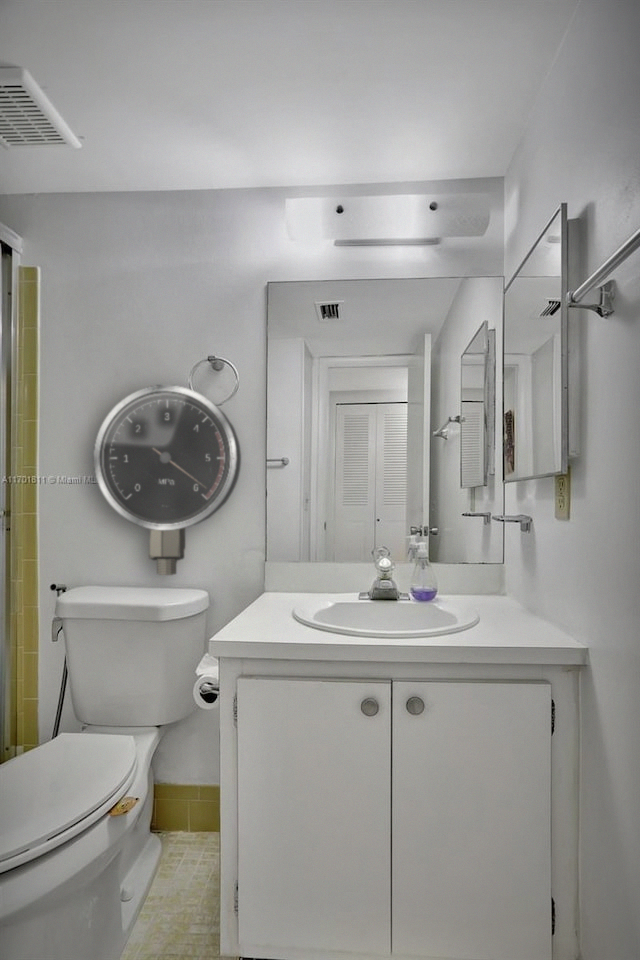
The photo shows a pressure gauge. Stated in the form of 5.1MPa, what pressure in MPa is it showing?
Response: 5.8MPa
